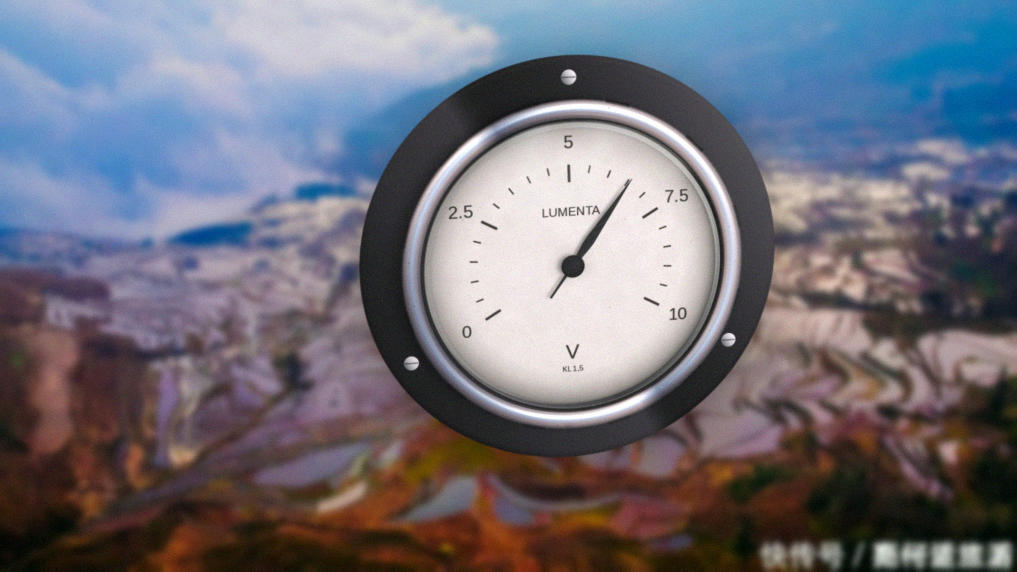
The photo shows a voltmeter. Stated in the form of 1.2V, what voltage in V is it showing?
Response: 6.5V
